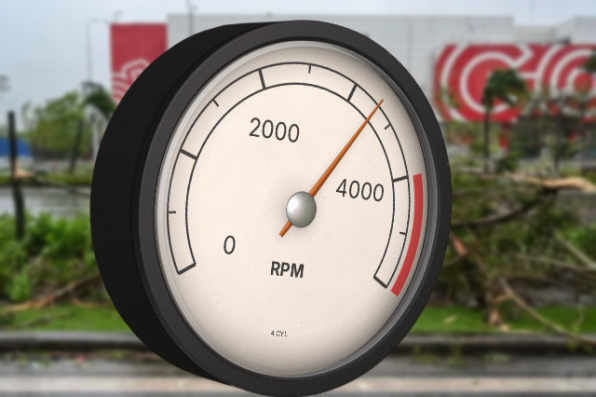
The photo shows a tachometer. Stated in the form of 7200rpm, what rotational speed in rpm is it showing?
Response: 3250rpm
